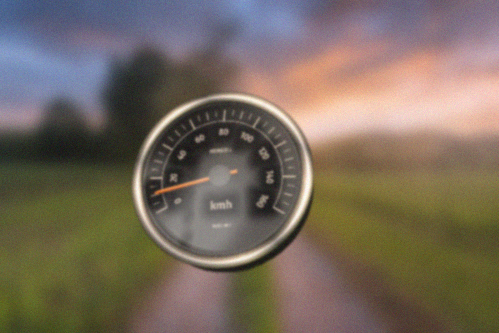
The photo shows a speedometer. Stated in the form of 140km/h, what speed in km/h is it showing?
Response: 10km/h
